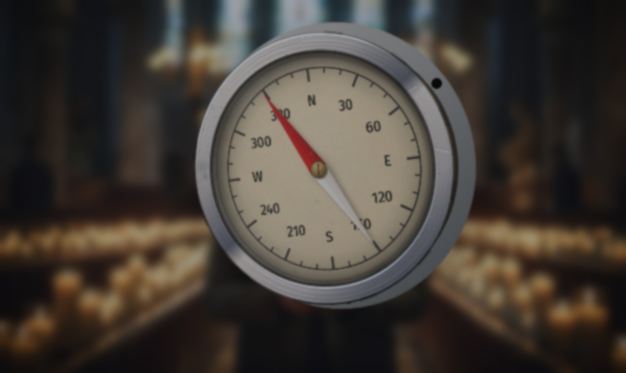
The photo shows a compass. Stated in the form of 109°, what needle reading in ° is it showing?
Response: 330°
